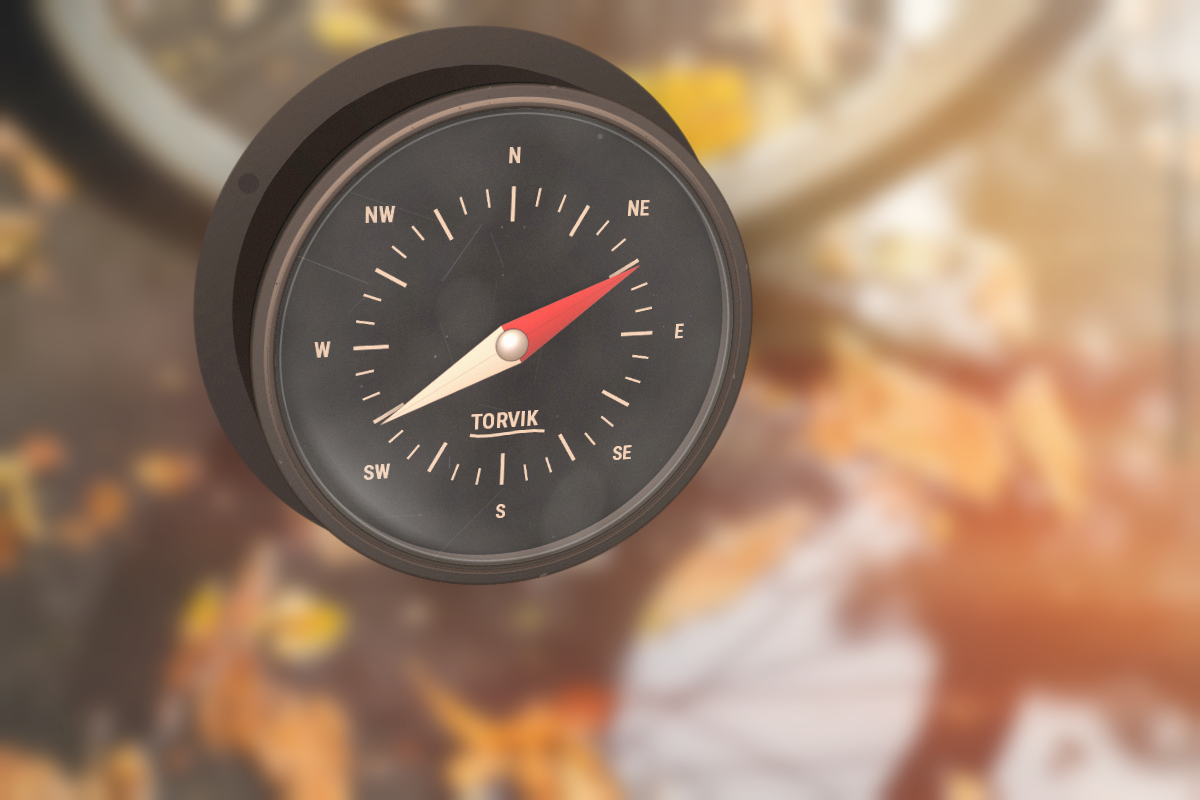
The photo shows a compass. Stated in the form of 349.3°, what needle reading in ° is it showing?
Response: 60°
